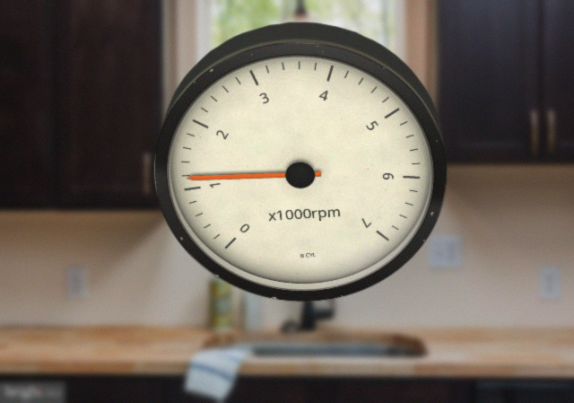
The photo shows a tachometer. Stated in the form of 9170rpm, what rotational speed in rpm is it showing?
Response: 1200rpm
